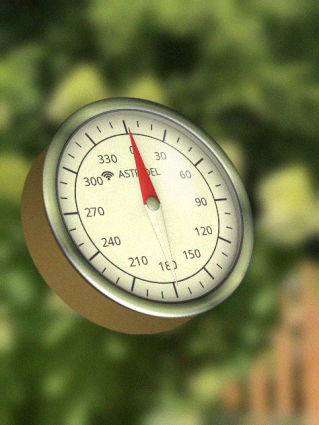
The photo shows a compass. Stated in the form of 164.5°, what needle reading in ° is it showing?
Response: 0°
